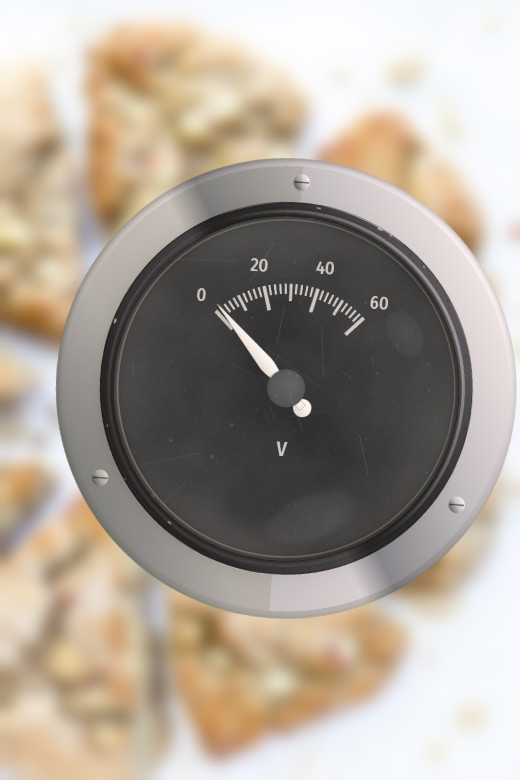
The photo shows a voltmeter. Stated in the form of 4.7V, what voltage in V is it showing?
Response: 2V
